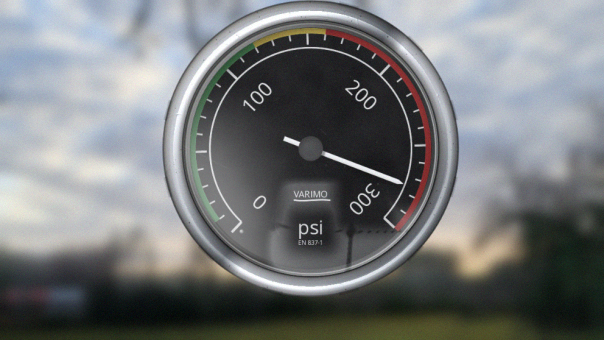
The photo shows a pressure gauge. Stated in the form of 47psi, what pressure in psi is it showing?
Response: 275psi
